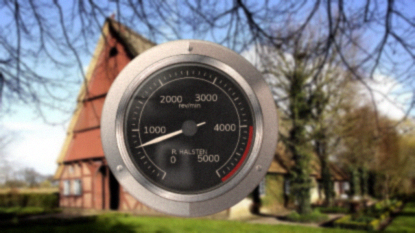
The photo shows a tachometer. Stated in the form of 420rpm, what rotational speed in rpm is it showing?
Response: 700rpm
